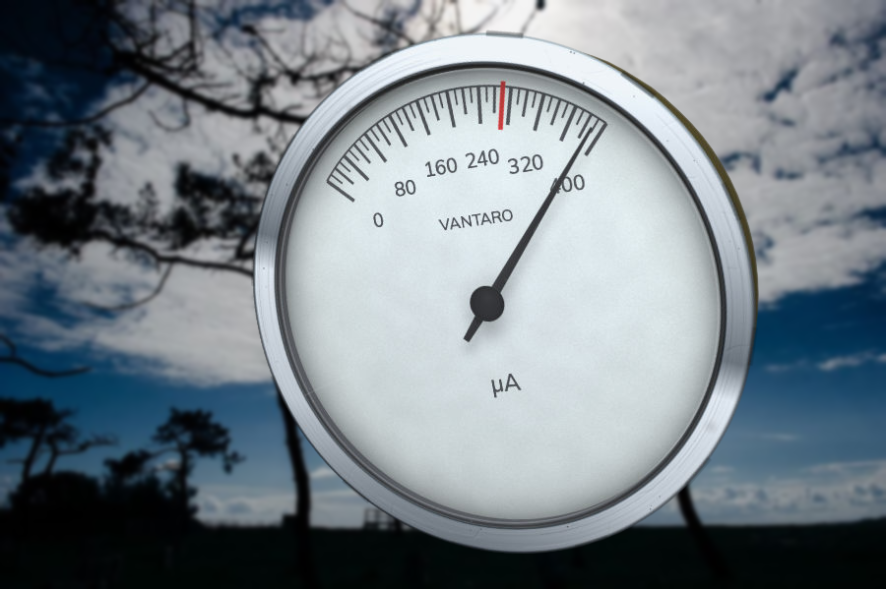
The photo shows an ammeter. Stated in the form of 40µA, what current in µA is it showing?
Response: 390µA
